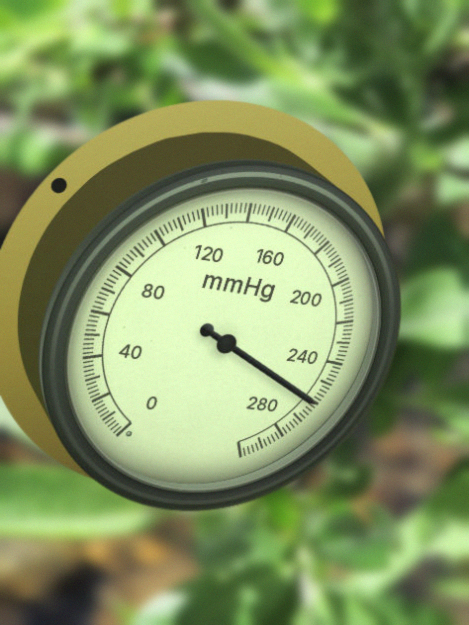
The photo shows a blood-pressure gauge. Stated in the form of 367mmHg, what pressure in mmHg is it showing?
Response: 260mmHg
